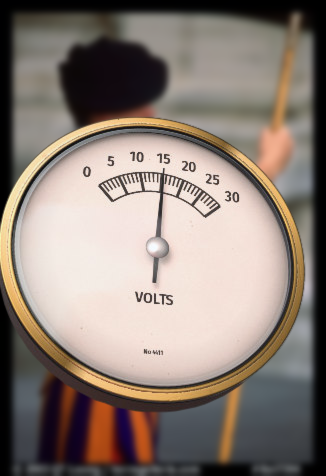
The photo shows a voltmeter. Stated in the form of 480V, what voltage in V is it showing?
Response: 15V
